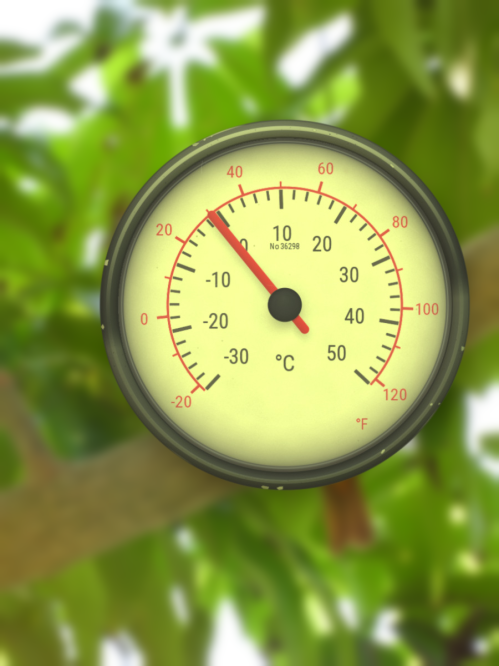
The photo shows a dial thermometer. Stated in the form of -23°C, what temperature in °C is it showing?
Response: -1°C
